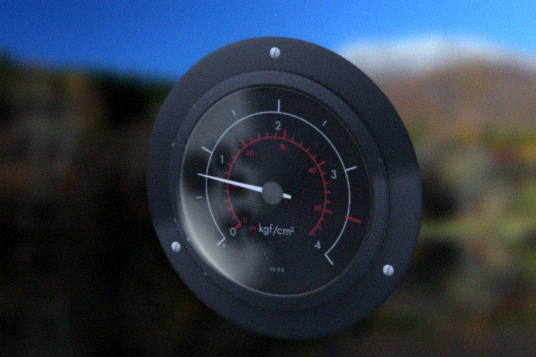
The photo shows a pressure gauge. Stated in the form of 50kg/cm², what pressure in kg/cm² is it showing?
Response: 0.75kg/cm²
